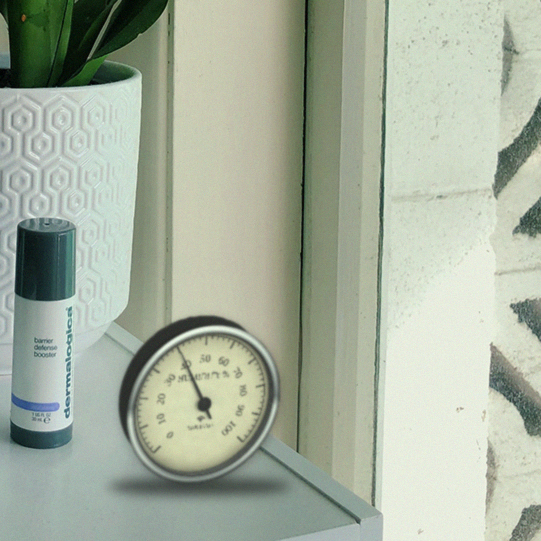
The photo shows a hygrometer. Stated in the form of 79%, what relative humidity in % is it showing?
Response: 40%
